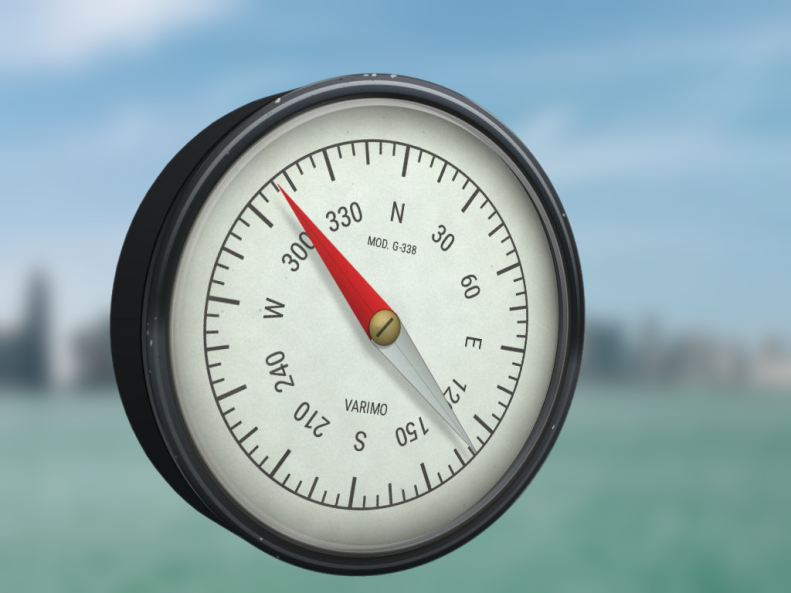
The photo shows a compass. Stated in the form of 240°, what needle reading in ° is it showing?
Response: 310°
